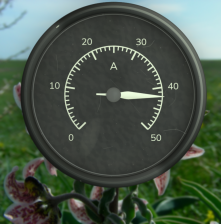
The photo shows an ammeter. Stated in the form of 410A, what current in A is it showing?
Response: 42A
